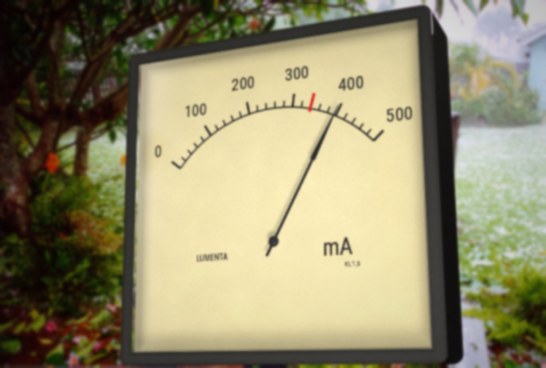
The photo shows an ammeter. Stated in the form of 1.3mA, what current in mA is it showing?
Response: 400mA
